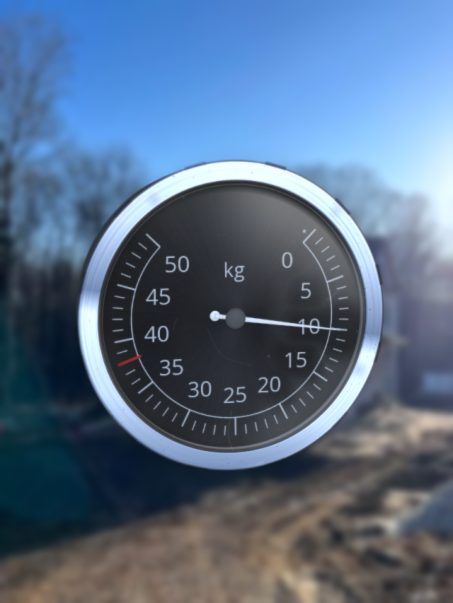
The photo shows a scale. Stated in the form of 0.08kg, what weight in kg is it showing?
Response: 10kg
